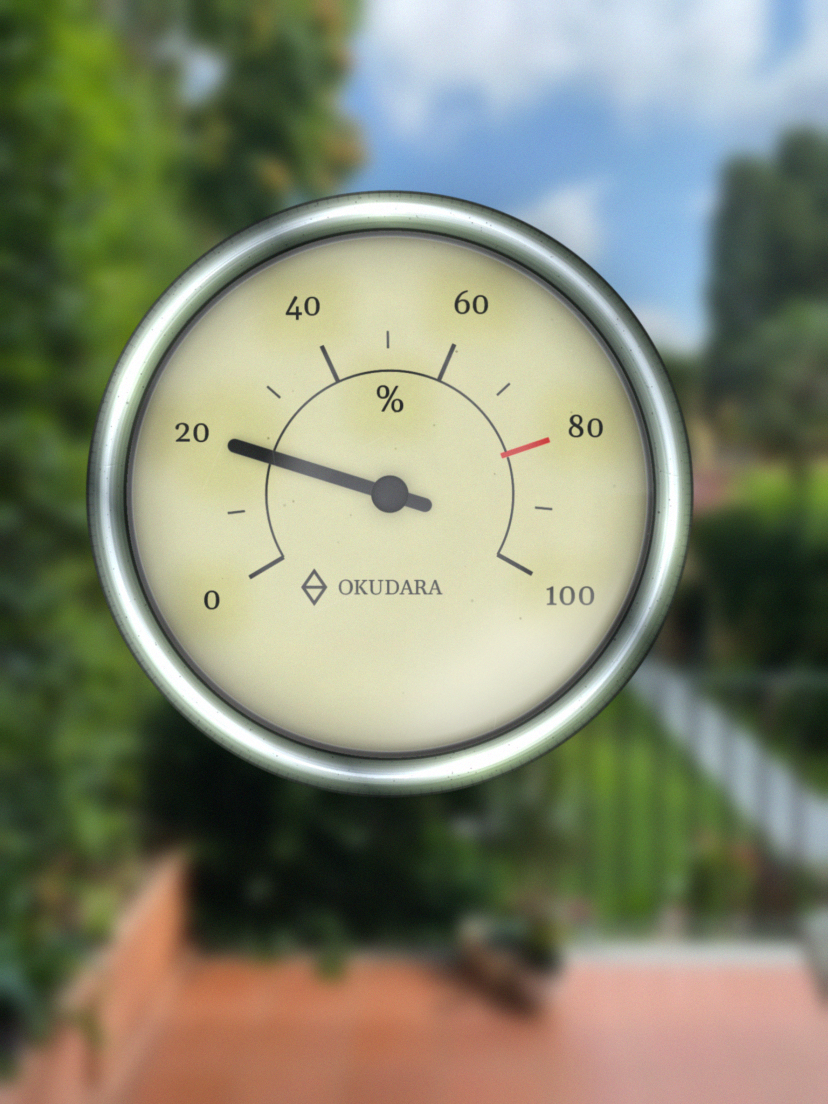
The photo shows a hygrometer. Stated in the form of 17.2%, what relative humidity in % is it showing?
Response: 20%
